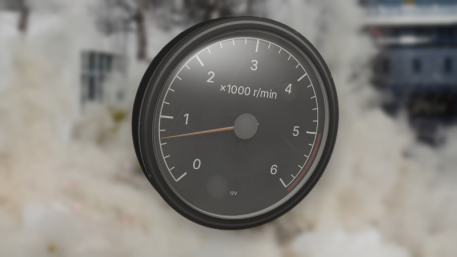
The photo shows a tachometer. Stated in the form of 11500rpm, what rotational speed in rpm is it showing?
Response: 700rpm
